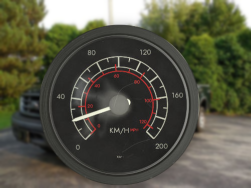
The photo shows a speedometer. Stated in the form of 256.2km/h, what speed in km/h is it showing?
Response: 20km/h
